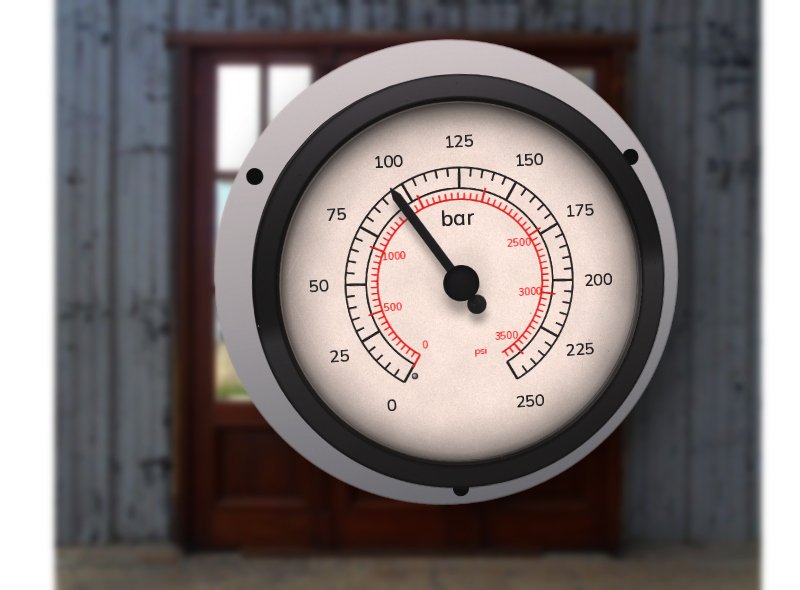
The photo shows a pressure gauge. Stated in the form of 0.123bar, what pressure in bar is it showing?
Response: 95bar
